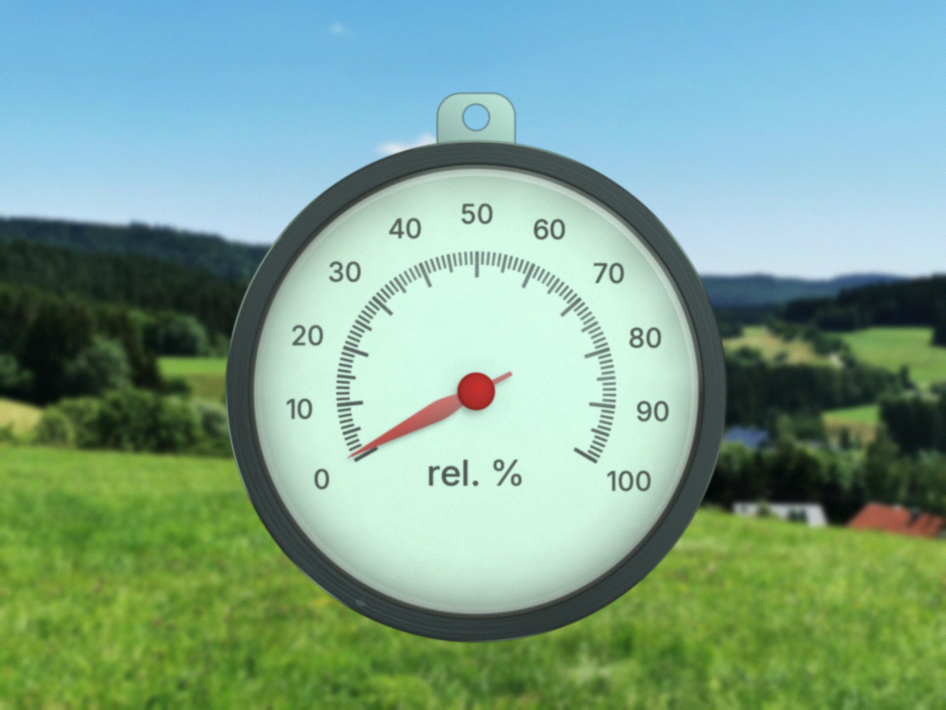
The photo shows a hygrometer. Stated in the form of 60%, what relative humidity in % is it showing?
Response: 1%
